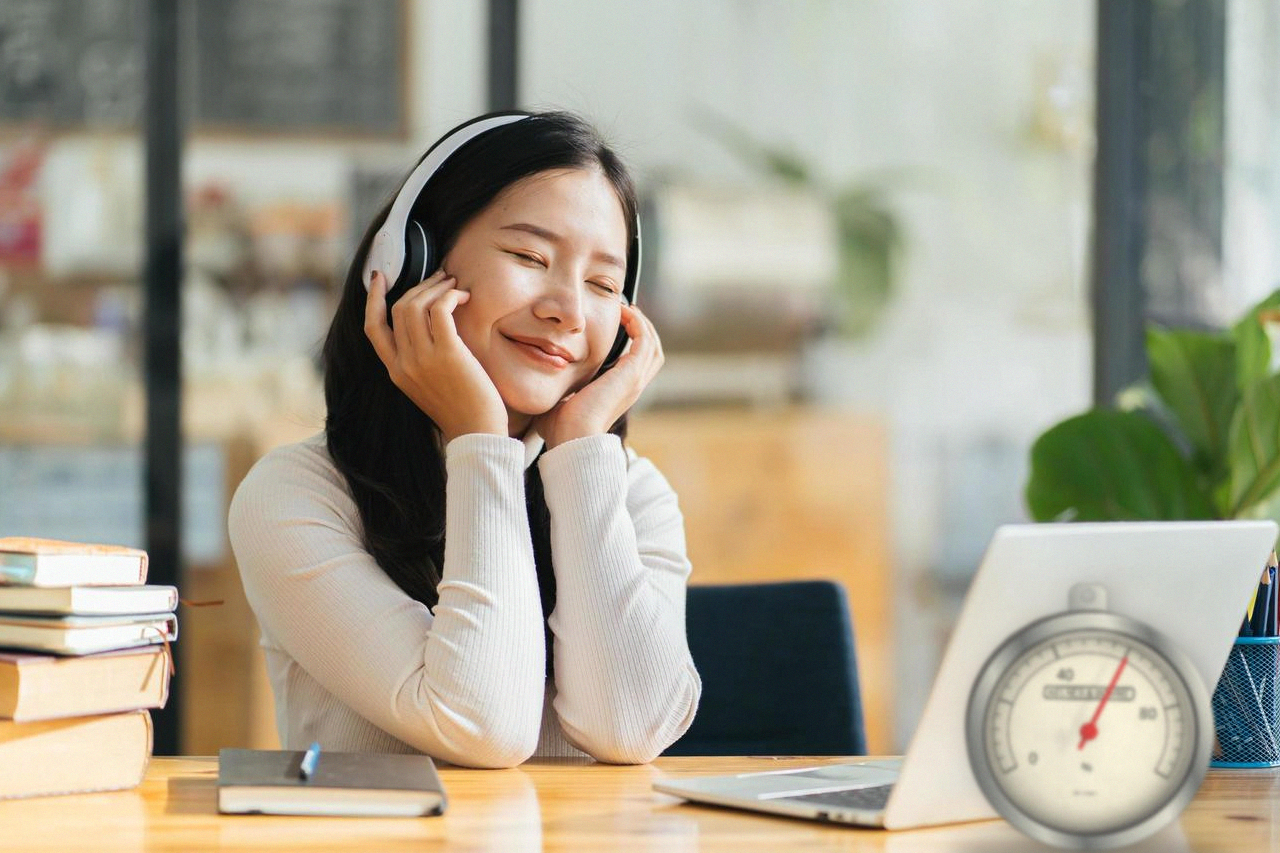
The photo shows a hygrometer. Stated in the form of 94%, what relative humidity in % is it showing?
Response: 60%
